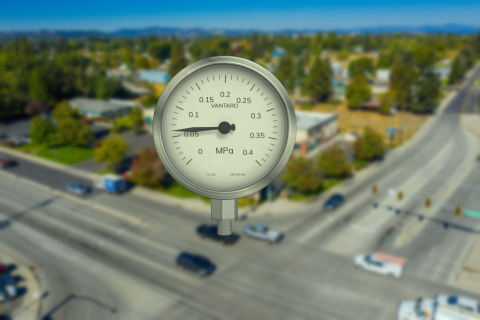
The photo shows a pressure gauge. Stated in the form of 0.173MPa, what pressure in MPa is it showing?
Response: 0.06MPa
